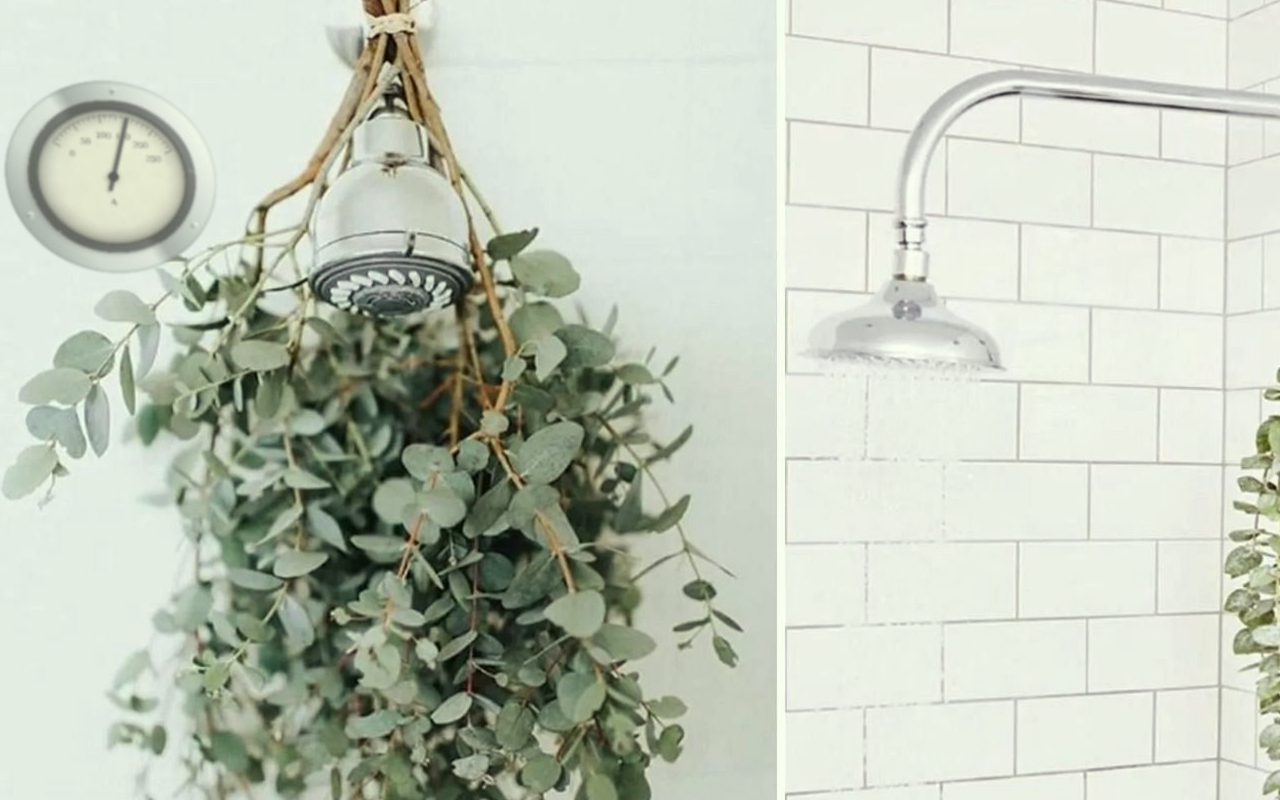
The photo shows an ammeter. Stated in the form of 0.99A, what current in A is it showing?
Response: 150A
